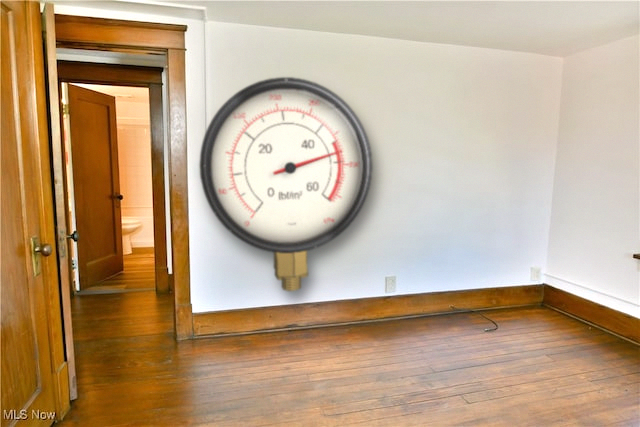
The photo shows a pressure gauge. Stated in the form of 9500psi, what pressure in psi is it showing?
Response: 47.5psi
